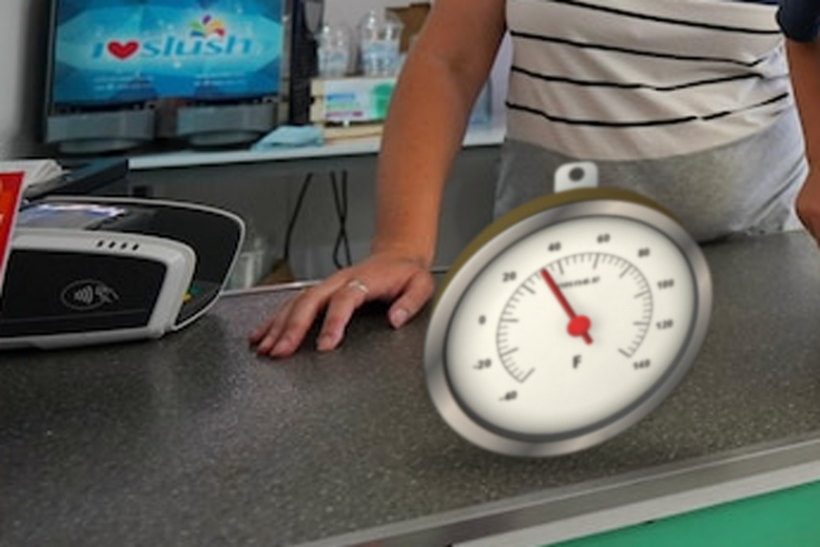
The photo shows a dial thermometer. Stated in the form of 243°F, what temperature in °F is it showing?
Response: 32°F
